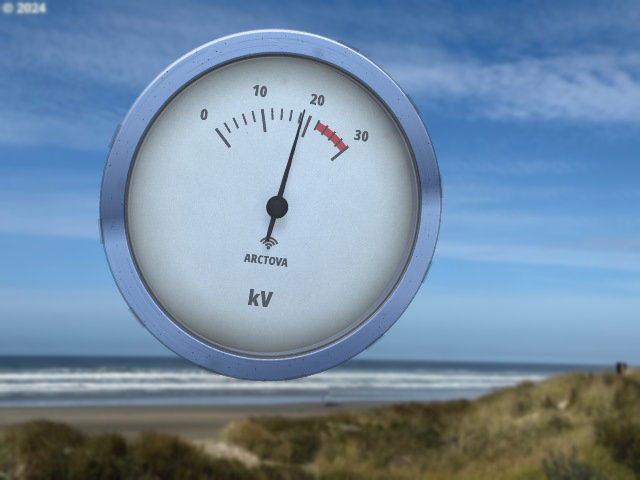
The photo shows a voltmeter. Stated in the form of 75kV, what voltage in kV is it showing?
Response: 18kV
